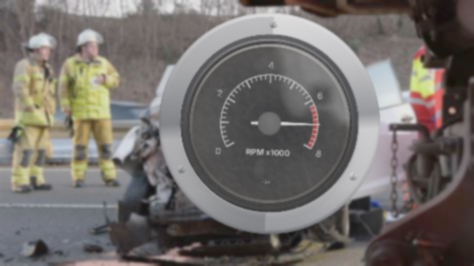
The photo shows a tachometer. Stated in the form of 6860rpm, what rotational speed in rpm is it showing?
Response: 7000rpm
